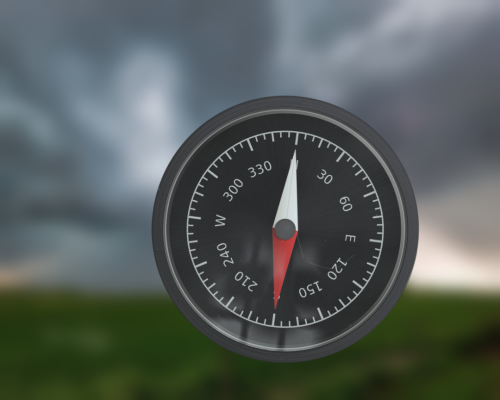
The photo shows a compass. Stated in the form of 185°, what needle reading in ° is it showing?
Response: 180°
